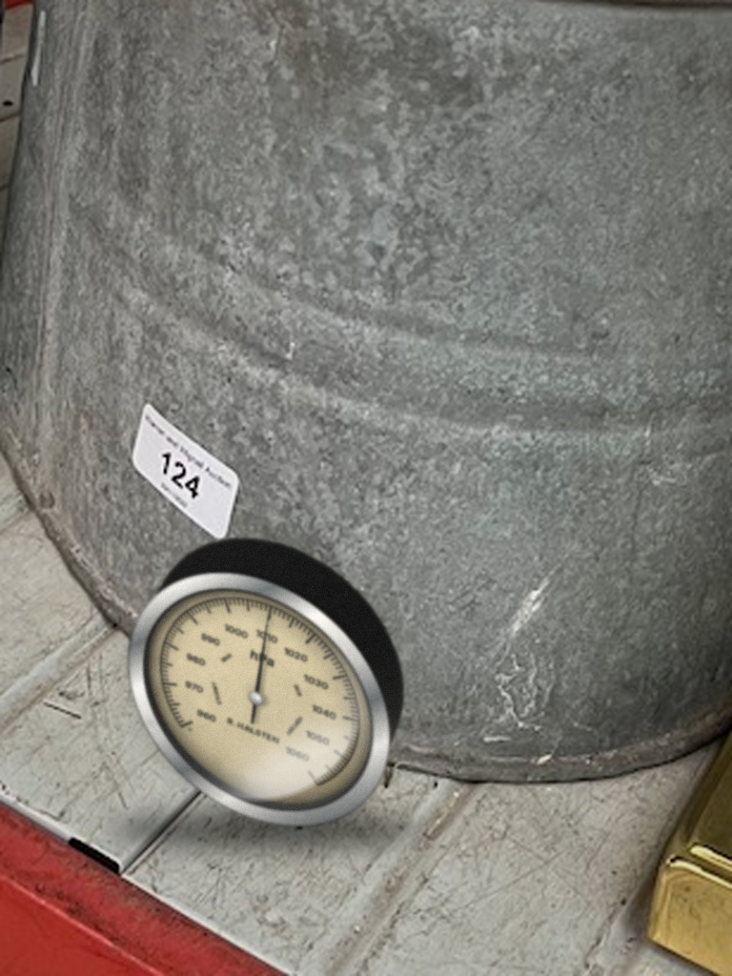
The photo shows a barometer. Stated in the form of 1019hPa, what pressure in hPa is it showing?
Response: 1010hPa
